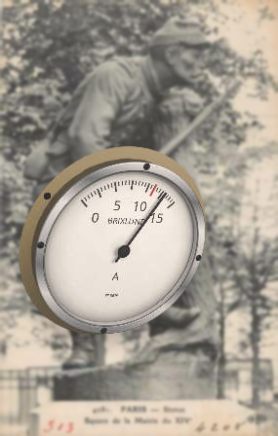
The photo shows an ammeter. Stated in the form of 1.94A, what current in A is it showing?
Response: 12.5A
